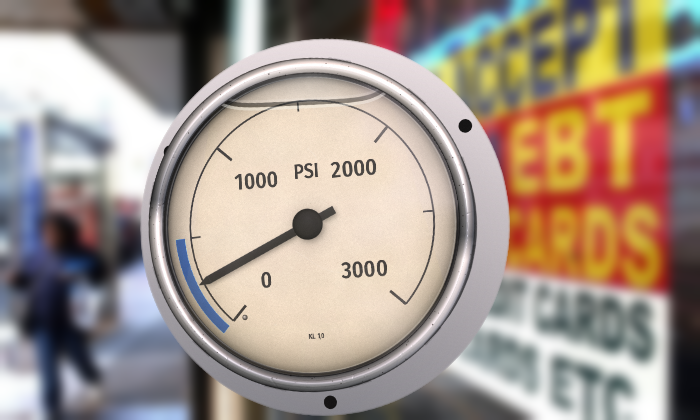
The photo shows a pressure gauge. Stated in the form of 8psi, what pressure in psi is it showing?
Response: 250psi
